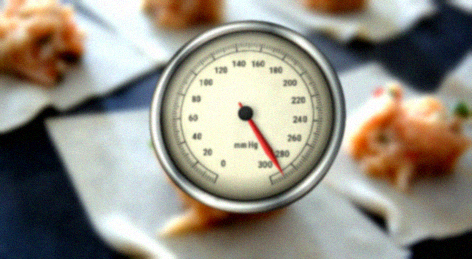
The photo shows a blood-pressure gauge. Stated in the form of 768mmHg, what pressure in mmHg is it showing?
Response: 290mmHg
